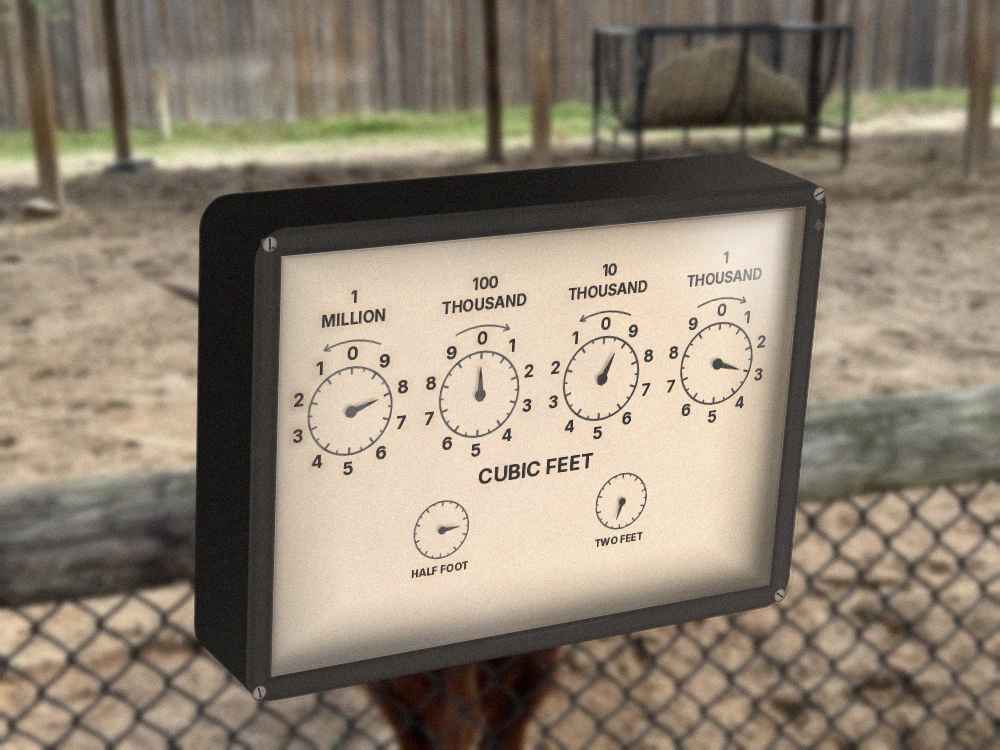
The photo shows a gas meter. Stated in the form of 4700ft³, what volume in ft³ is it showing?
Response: 799300ft³
